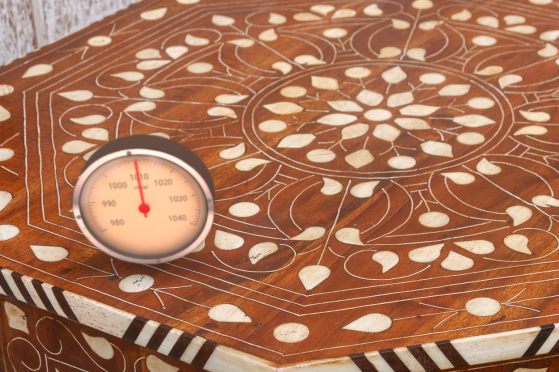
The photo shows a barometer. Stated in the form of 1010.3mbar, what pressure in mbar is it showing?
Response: 1010mbar
